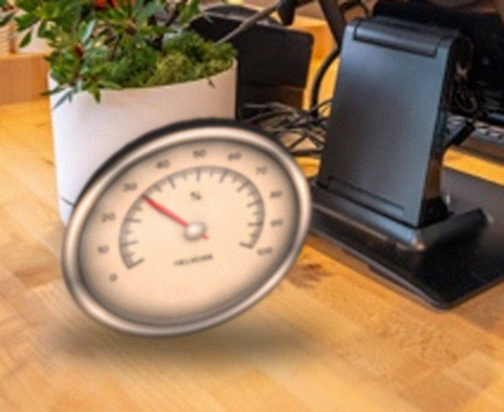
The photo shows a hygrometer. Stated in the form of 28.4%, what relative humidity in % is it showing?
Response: 30%
